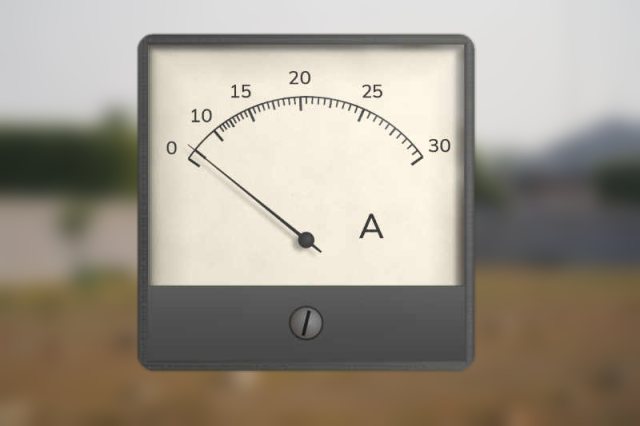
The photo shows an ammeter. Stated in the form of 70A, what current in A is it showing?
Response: 5A
